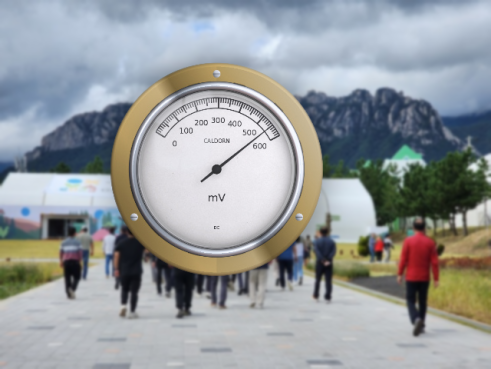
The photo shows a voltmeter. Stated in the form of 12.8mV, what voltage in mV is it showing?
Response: 550mV
